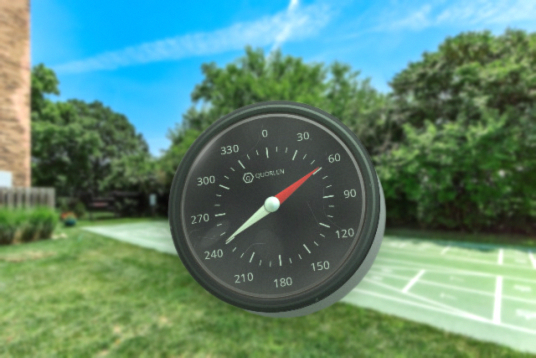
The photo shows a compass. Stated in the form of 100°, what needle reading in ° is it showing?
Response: 60°
